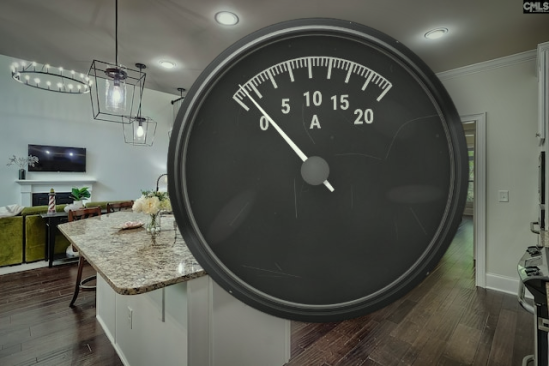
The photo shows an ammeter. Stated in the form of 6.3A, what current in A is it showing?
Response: 1.5A
